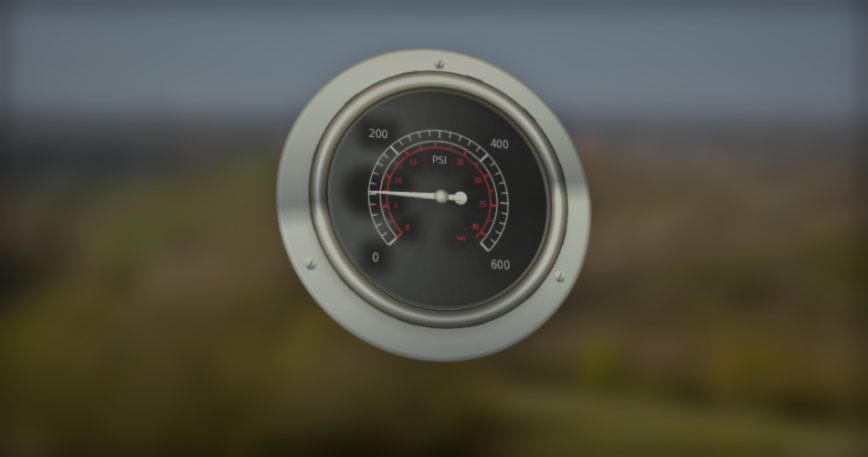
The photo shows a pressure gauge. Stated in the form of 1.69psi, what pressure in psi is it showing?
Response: 100psi
